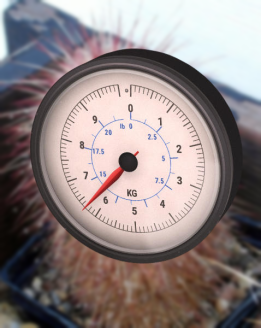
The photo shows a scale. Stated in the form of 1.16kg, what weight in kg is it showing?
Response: 6.3kg
